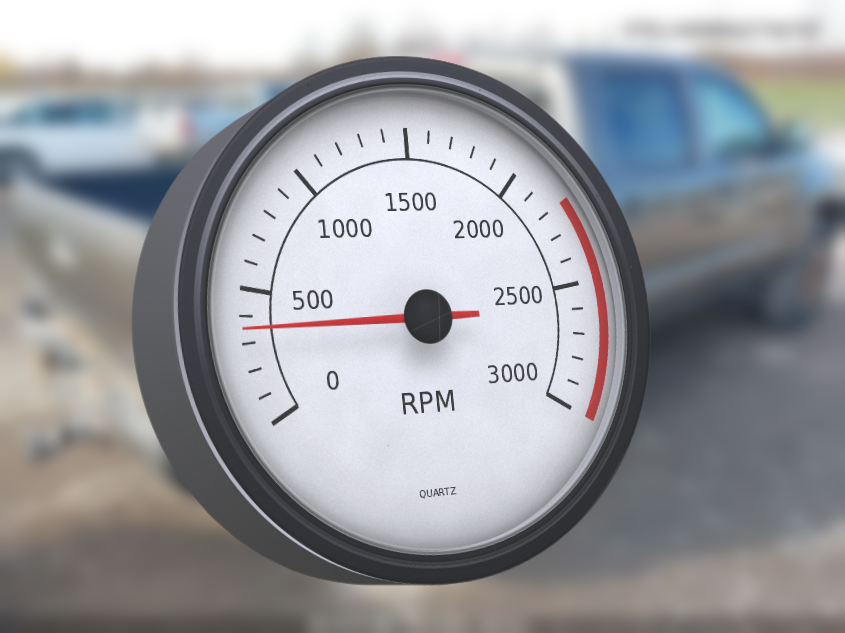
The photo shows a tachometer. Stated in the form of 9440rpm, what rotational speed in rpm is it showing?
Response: 350rpm
